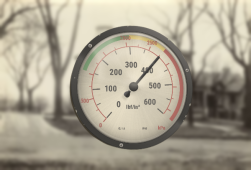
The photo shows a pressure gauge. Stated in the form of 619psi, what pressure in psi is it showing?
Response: 400psi
